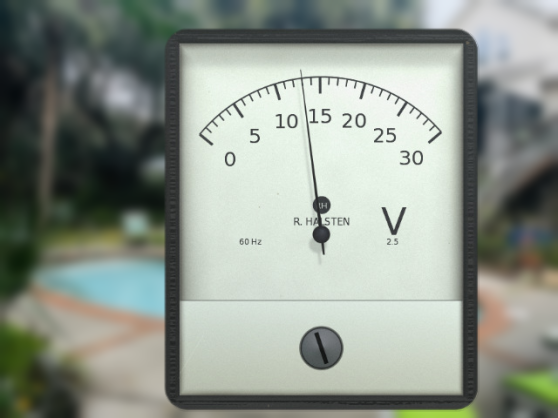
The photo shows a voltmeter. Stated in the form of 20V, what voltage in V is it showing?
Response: 13V
